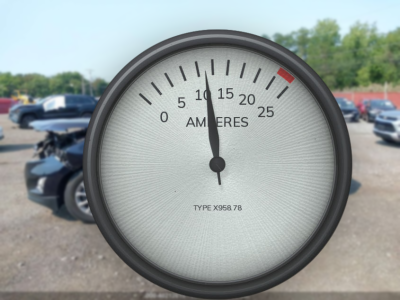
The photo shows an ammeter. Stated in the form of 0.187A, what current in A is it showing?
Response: 11.25A
